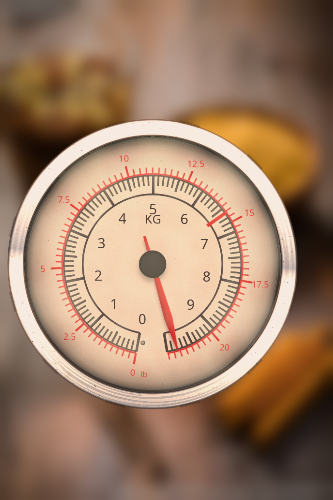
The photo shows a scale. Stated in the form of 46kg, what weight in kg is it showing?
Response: 9.8kg
